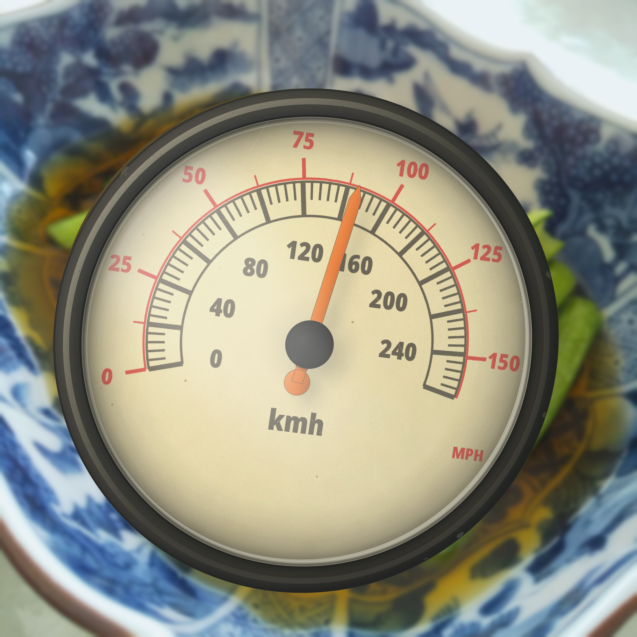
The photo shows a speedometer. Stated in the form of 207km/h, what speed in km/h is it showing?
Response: 144km/h
